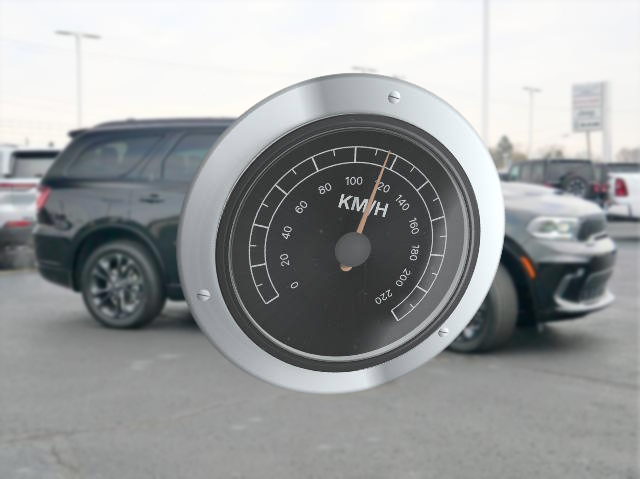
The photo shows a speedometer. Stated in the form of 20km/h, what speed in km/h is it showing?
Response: 115km/h
